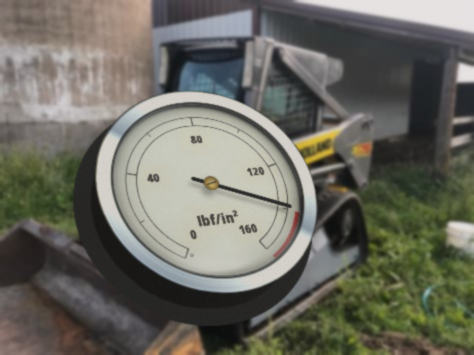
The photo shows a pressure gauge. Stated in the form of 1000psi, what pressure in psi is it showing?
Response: 140psi
